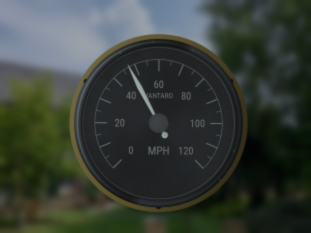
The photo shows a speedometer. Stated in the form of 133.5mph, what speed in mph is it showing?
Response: 47.5mph
